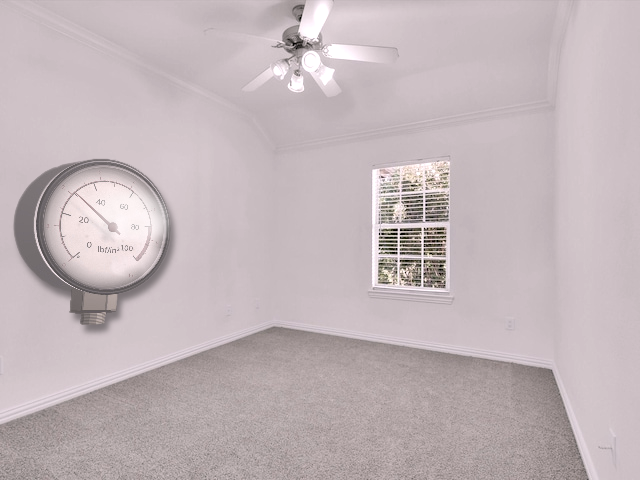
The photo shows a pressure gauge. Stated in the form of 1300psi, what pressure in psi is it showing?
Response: 30psi
